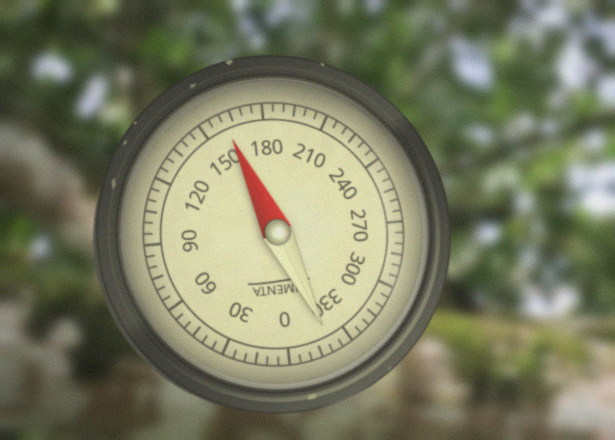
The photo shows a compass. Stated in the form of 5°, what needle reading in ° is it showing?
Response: 160°
